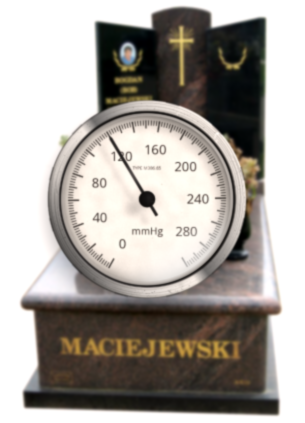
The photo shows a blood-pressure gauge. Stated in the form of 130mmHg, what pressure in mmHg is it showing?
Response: 120mmHg
